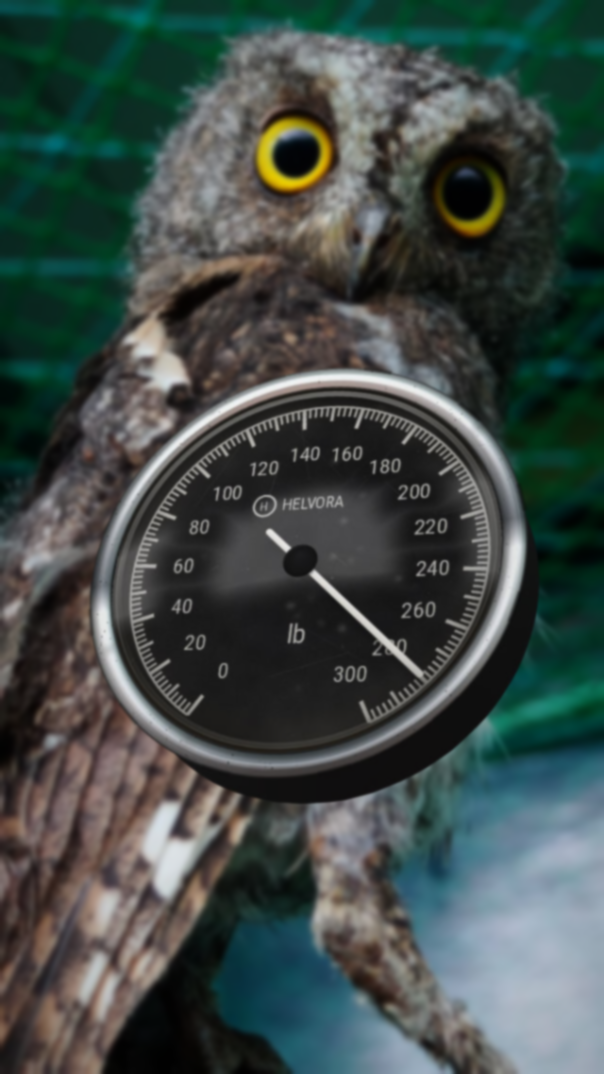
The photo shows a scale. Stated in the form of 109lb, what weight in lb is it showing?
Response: 280lb
